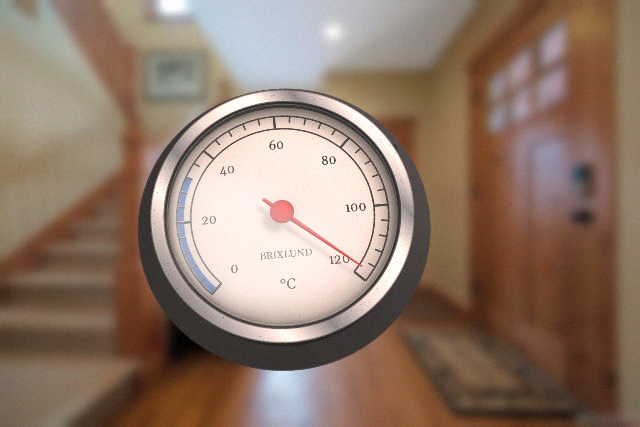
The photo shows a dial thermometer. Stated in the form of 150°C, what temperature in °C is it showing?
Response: 118°C
